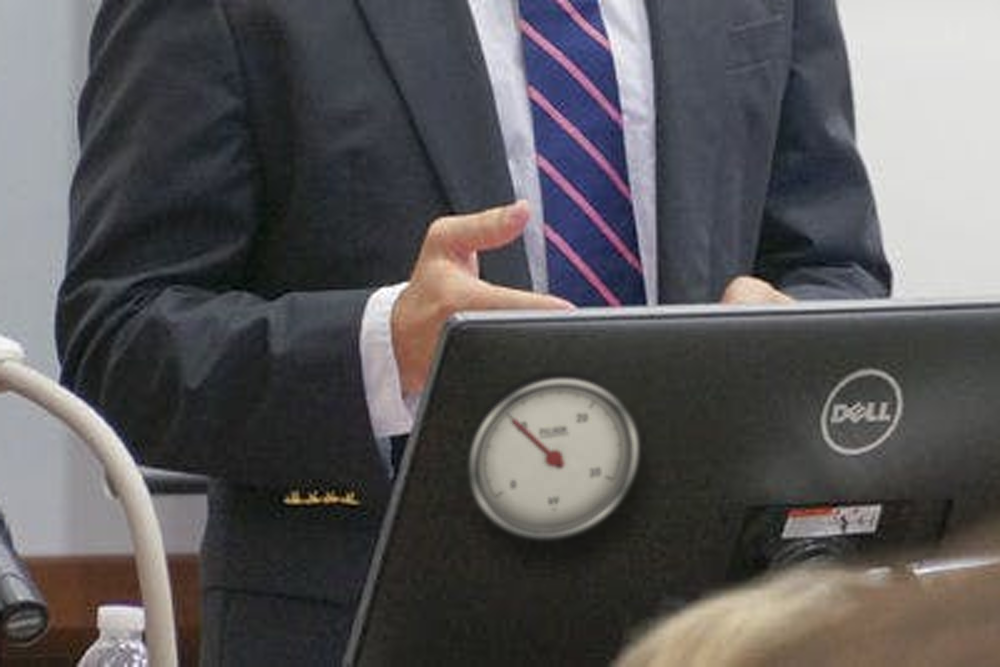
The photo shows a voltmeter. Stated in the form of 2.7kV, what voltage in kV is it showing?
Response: 10kV
